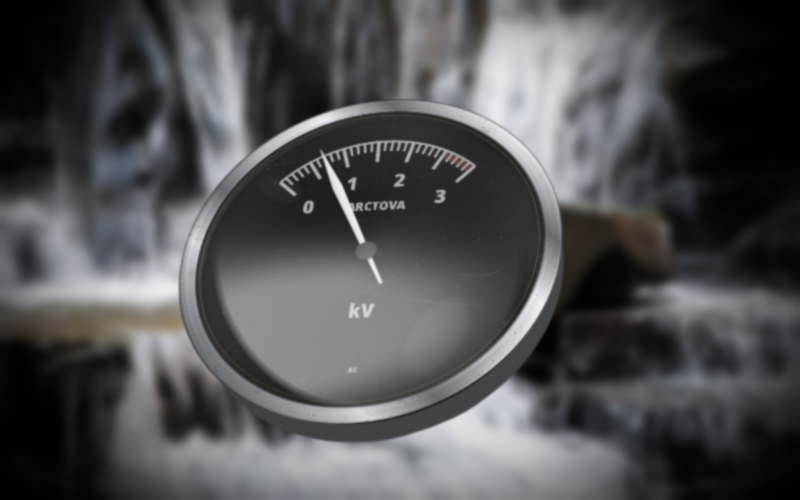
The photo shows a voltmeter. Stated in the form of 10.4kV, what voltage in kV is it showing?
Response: 0.7kV
